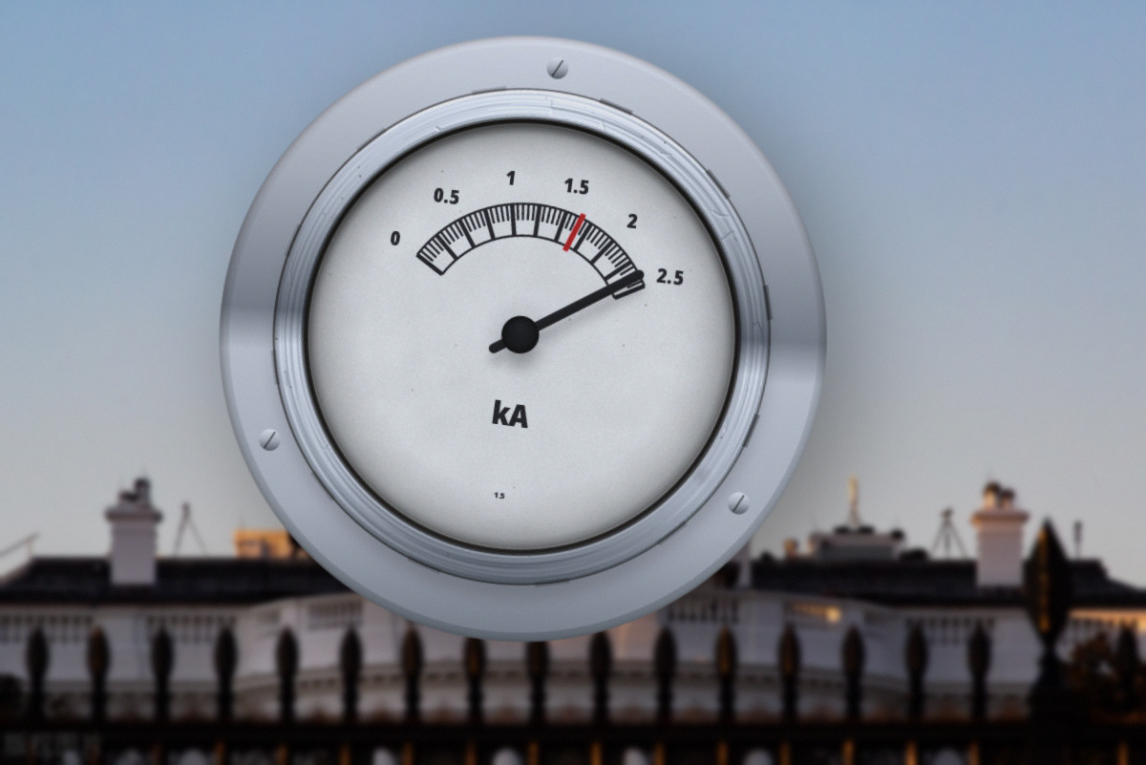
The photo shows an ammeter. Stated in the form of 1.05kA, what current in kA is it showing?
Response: 2.4kA
